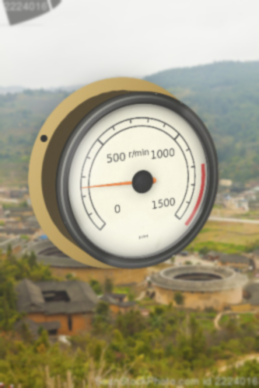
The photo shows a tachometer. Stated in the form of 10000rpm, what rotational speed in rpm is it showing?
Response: 250rpm
